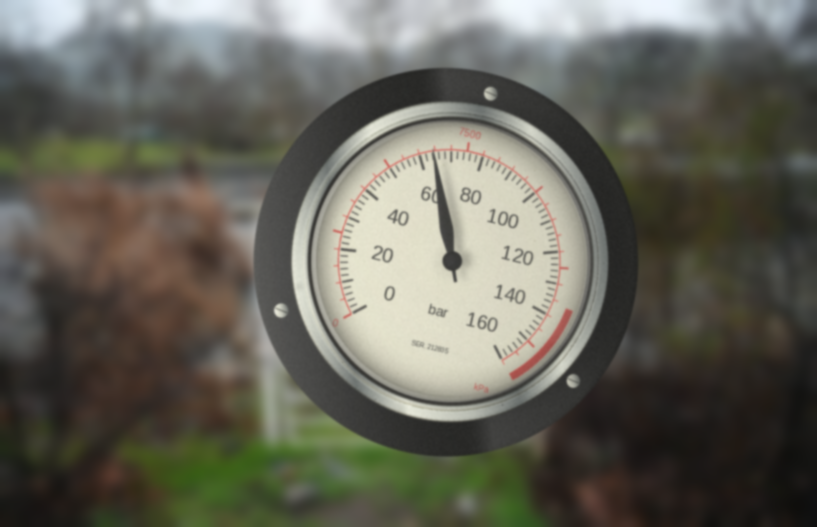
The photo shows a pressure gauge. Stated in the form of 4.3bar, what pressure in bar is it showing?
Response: 64bar
